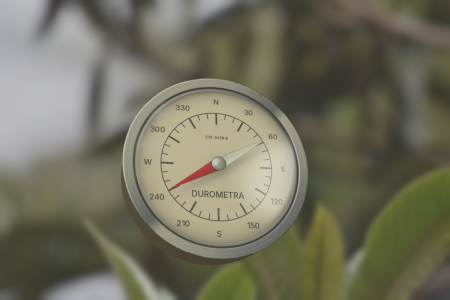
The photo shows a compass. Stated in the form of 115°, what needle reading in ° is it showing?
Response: 240°
